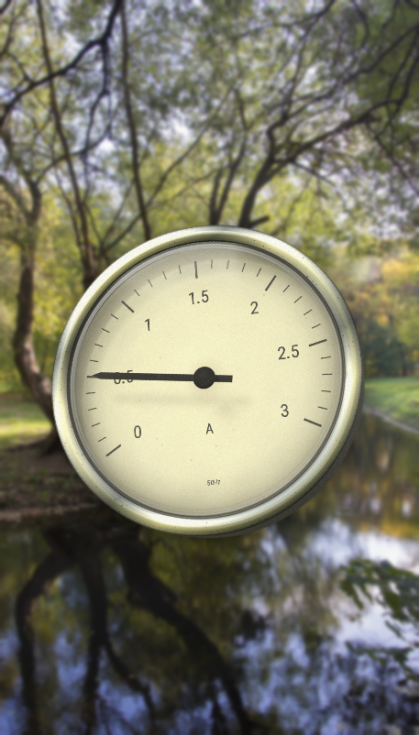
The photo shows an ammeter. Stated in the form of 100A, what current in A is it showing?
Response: 0.5A
